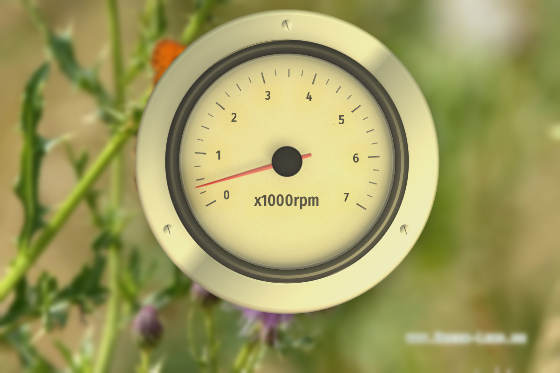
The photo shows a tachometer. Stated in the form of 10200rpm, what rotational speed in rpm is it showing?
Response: 375rpm
